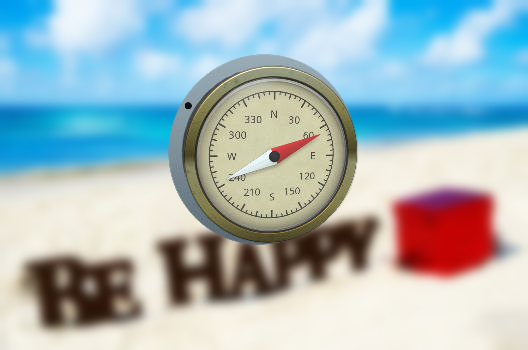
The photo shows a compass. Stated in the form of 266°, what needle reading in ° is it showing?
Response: 65°
